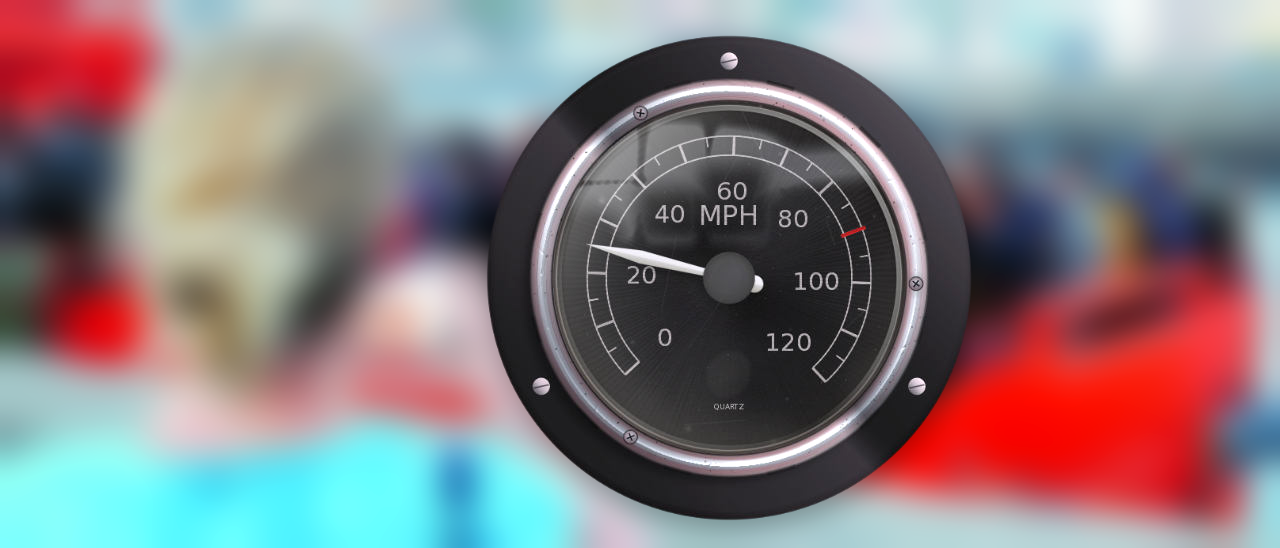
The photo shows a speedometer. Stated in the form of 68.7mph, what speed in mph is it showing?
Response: 25mph
